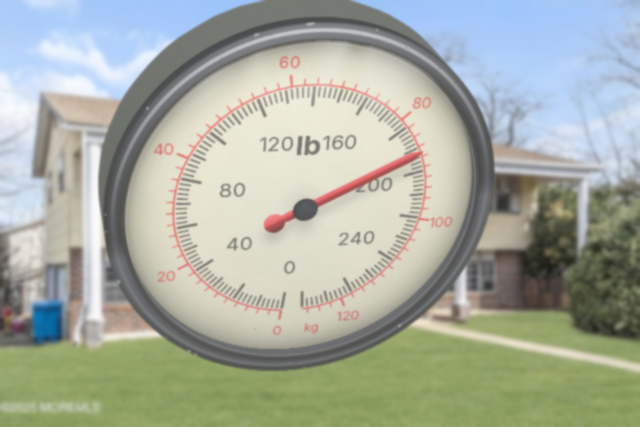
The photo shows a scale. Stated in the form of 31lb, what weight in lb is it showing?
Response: 190lb
